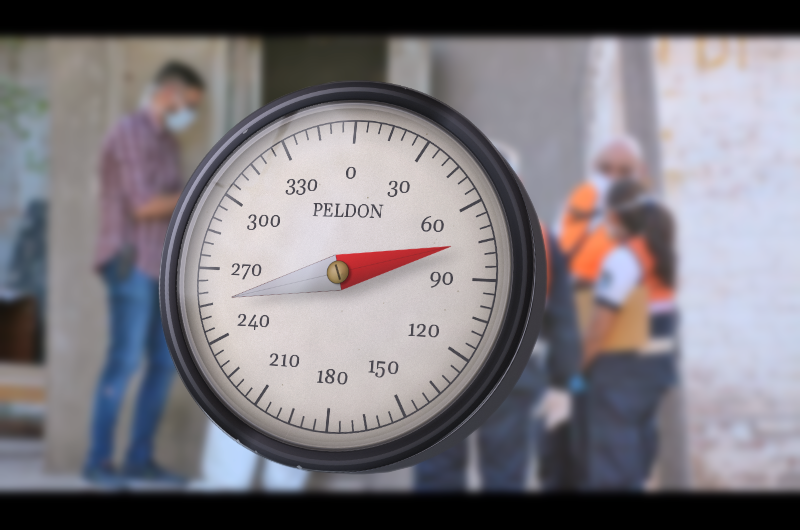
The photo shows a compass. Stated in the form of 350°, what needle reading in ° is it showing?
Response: 75°
